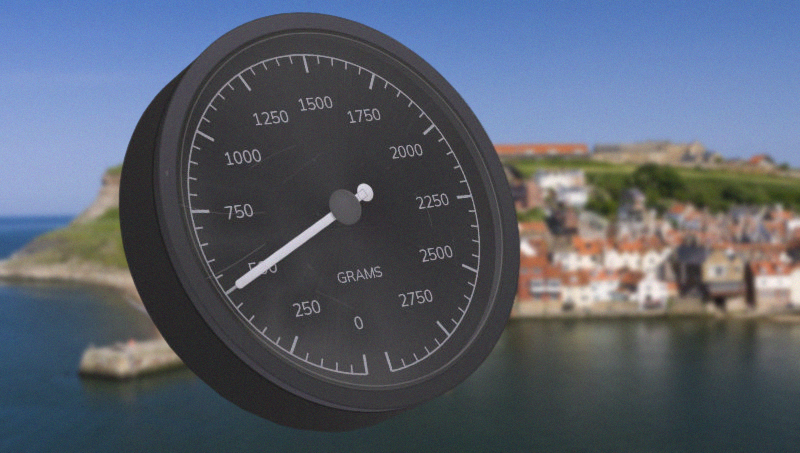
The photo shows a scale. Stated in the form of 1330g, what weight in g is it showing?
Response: 500g
